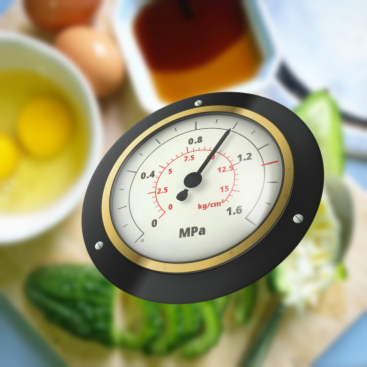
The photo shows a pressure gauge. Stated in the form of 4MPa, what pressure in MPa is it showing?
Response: 1MPa
